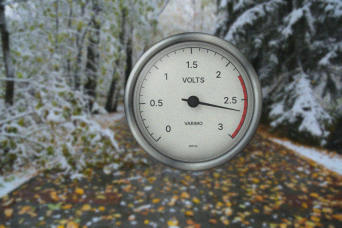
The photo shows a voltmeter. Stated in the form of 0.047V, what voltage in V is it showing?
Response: 2.65V
